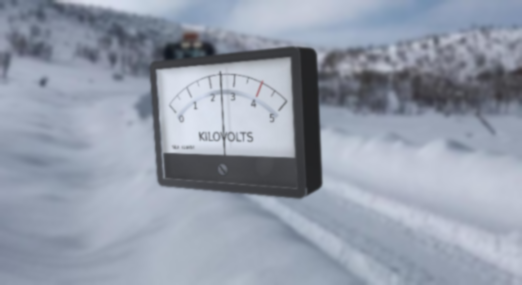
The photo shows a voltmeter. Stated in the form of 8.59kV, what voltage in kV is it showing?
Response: 2.5kV
